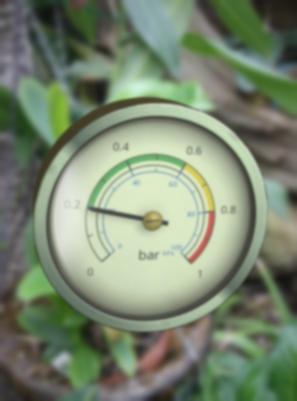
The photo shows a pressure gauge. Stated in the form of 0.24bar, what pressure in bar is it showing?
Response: 0.2bar
